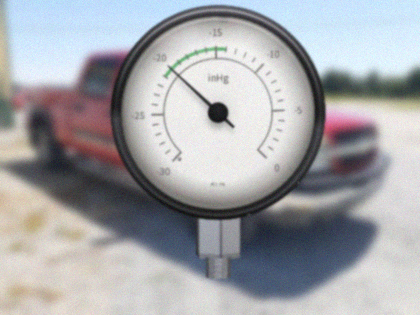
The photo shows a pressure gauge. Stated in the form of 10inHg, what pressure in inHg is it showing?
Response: -20inHg
